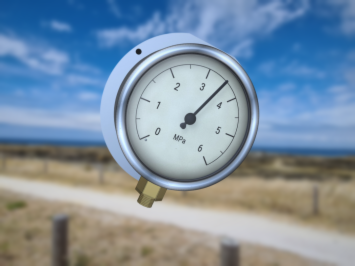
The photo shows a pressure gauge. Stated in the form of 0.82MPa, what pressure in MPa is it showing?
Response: 3.5MPa
